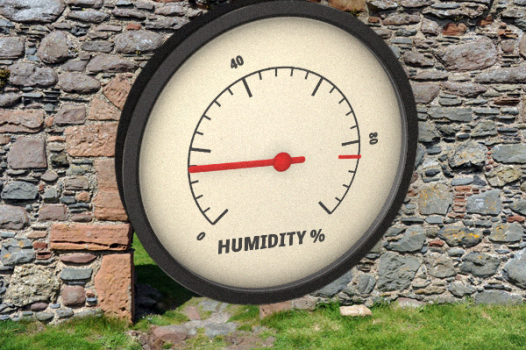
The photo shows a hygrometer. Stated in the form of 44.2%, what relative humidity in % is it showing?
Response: 16%
